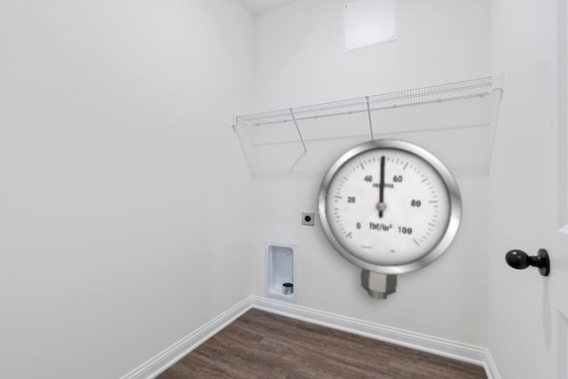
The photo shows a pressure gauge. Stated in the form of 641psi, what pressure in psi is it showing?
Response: 50psi
